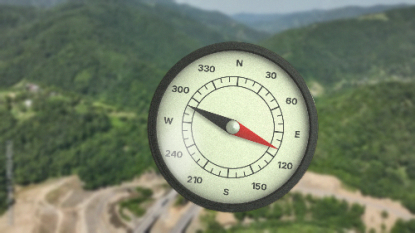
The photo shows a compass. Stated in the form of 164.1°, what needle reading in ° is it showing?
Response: 110°
